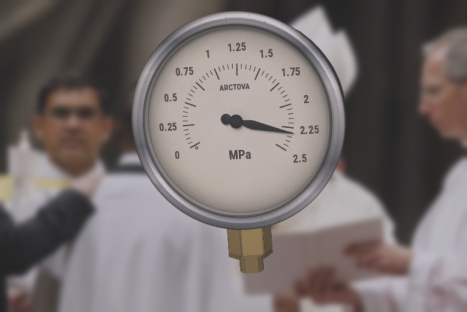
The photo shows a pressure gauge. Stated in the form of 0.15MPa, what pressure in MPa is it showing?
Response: 2.3MPa
